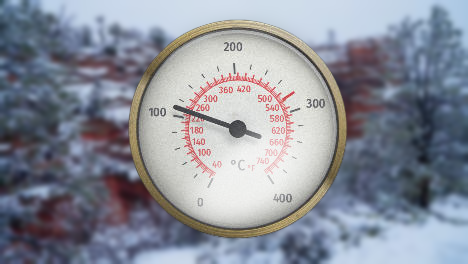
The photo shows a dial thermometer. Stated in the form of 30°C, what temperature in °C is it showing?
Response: 110°C
